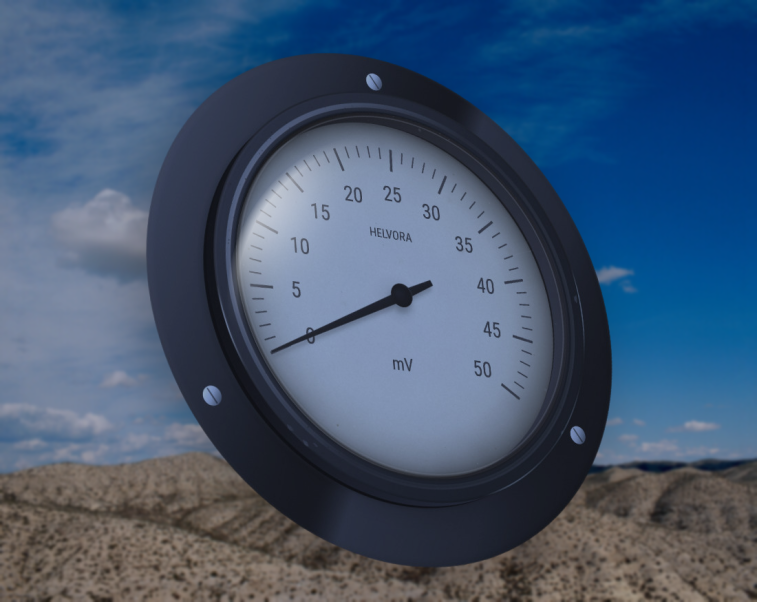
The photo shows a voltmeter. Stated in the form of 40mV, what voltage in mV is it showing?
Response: 0mV
